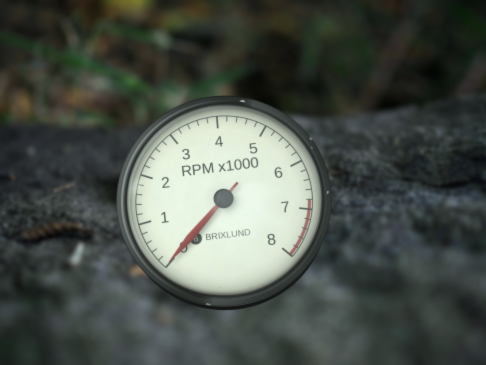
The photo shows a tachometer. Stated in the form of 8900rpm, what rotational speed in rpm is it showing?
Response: 0rpm
